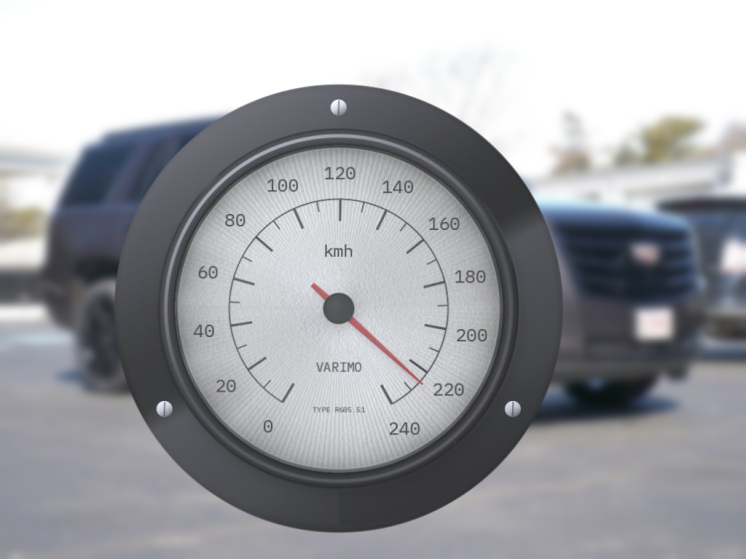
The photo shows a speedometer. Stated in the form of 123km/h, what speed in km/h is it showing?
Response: 225km/h
